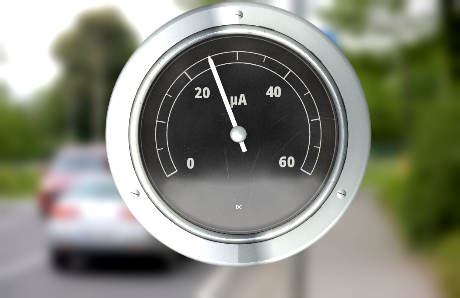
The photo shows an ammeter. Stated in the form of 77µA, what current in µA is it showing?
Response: 25µA
